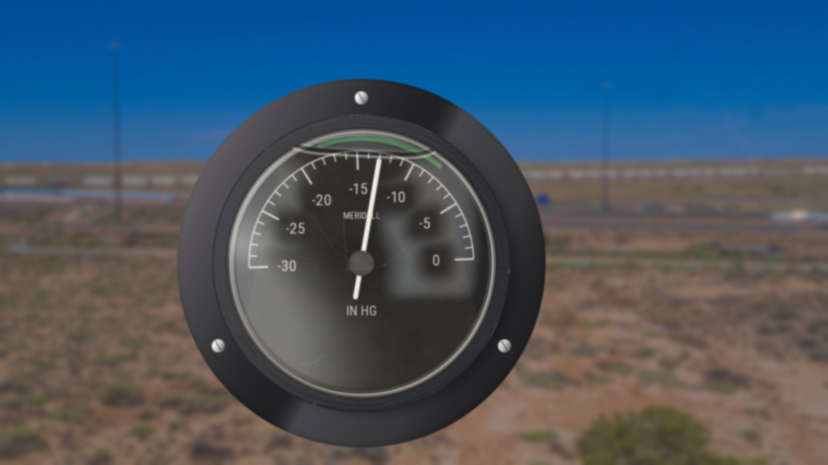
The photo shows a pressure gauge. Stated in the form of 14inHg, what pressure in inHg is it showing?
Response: -13inHg
